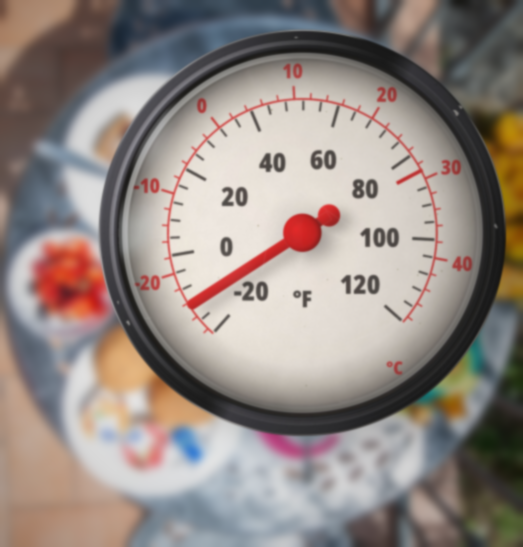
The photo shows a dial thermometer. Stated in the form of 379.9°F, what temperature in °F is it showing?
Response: -12°F
